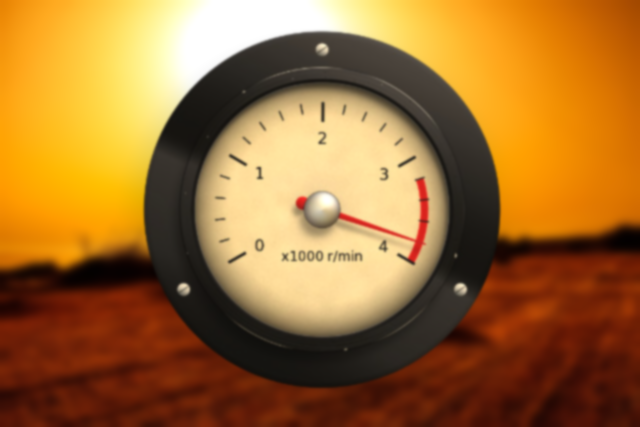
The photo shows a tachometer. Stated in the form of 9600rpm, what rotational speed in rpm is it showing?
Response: 3800rpm
